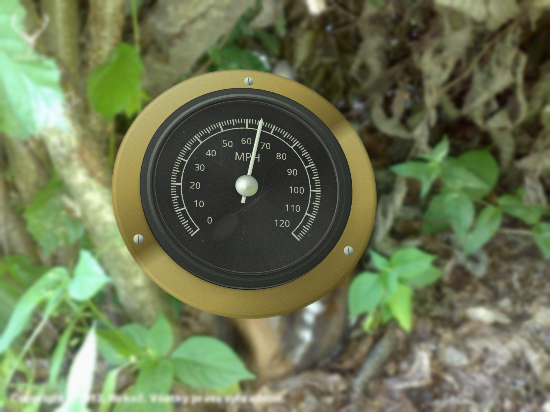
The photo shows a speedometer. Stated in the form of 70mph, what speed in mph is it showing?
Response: 65mph
